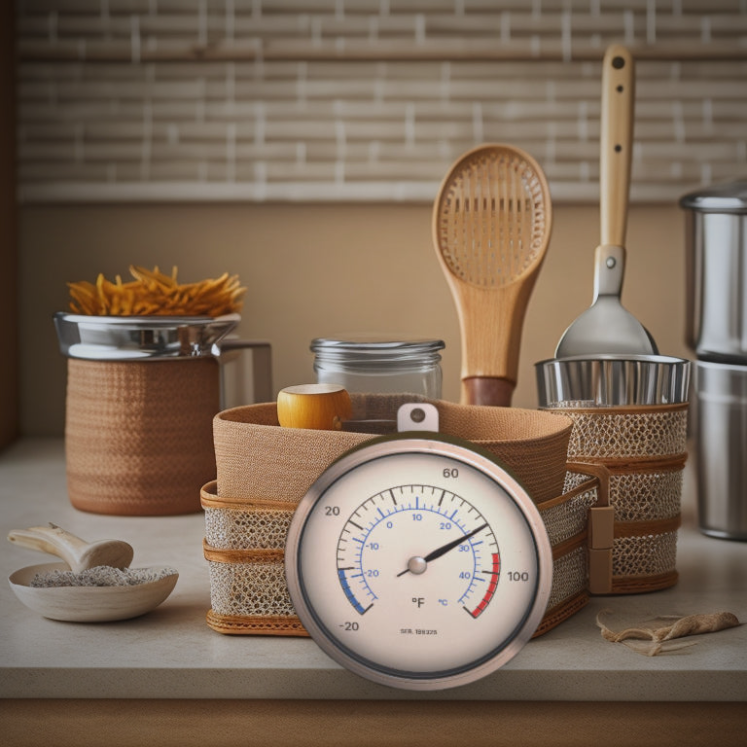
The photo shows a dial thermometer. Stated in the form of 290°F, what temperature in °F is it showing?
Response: 80°F
